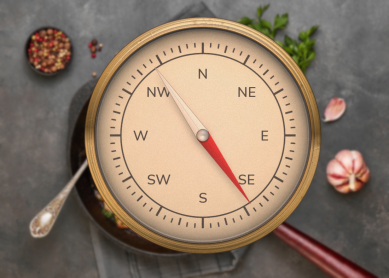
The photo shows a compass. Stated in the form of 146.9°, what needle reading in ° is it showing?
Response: 145°
